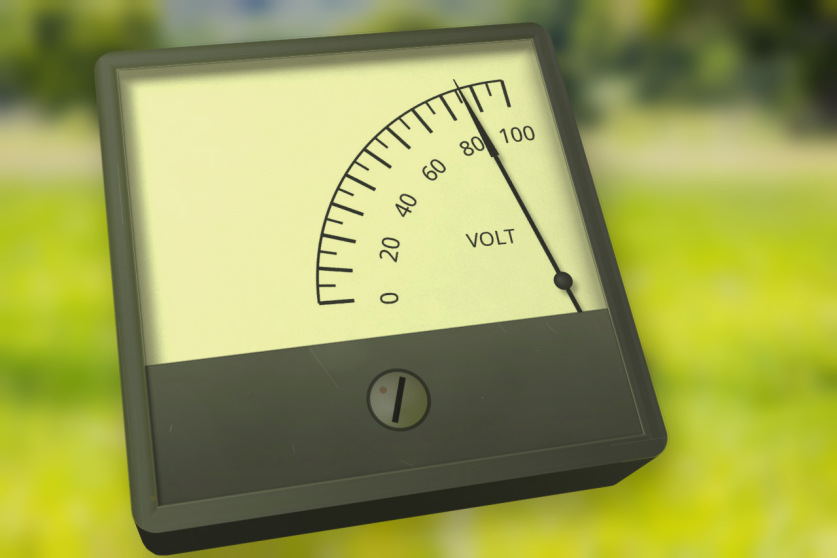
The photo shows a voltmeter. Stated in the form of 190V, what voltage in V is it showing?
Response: 85V
